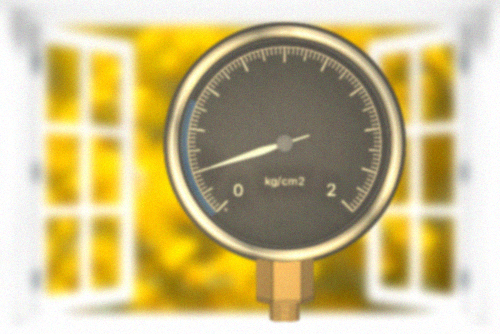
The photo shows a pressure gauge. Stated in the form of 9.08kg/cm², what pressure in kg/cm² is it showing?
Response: 0.2kg/cm²
